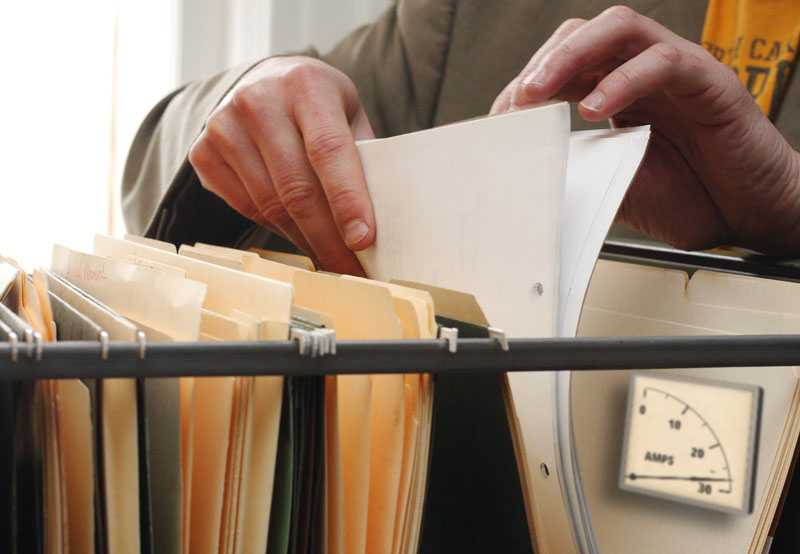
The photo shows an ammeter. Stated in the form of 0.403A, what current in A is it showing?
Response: 27.5A
